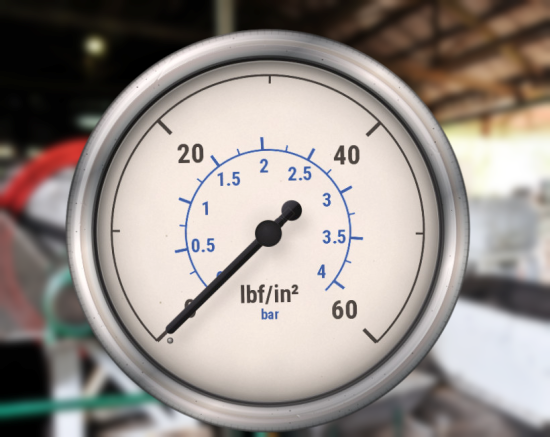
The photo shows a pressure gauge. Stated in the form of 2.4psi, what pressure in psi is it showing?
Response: 0psi
